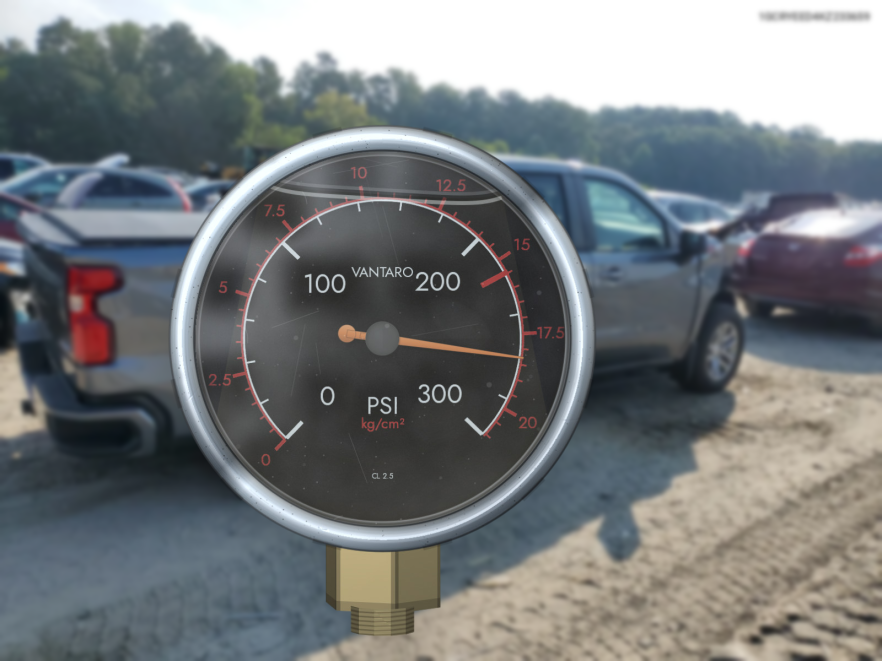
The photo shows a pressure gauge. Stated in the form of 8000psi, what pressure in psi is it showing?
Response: 260psi
